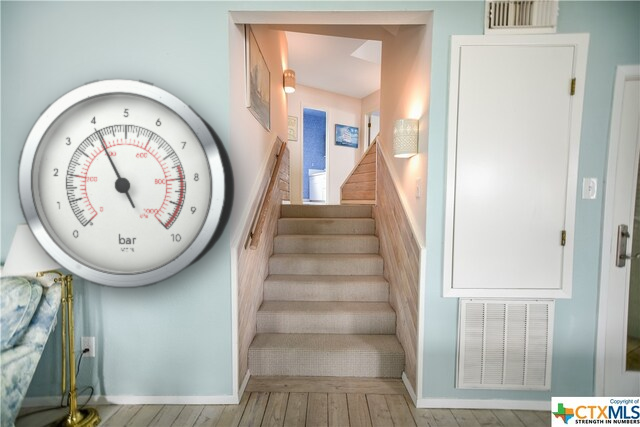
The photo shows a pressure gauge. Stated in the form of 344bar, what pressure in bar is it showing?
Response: 4bar
